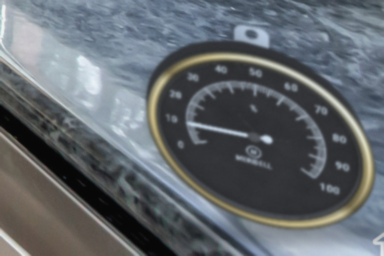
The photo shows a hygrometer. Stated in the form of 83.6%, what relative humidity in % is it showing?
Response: 10%
